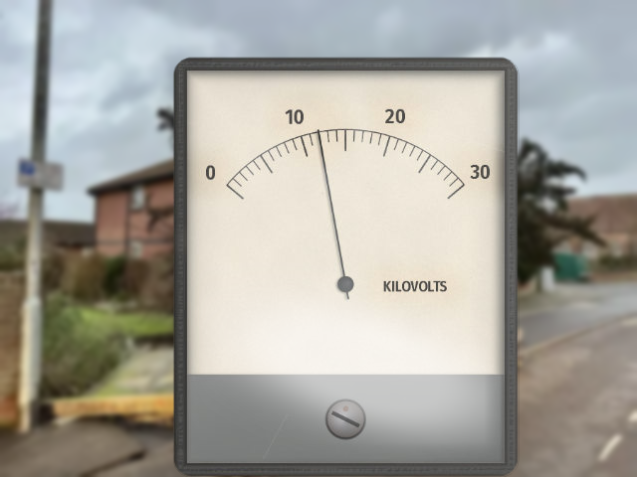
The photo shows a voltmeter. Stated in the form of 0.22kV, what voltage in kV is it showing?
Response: 12kV
